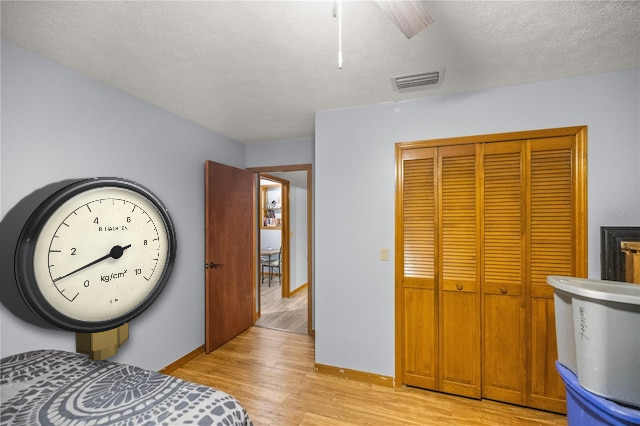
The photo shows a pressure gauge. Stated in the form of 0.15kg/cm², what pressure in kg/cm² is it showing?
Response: 1kg/cm²
